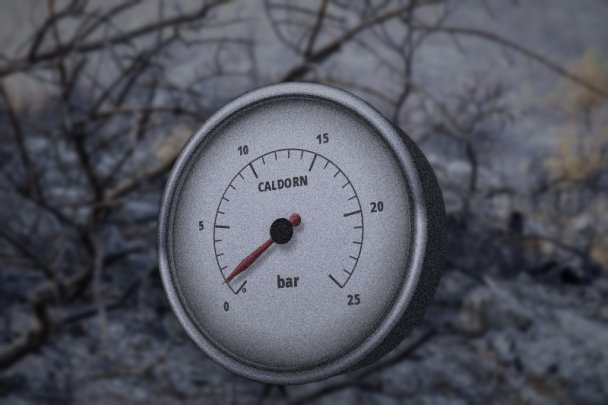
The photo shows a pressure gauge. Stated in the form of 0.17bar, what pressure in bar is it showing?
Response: 1bar
